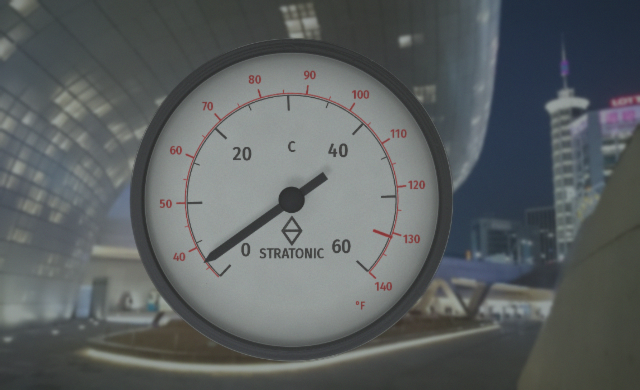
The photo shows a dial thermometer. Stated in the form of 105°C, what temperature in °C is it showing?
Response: 2.5°C
